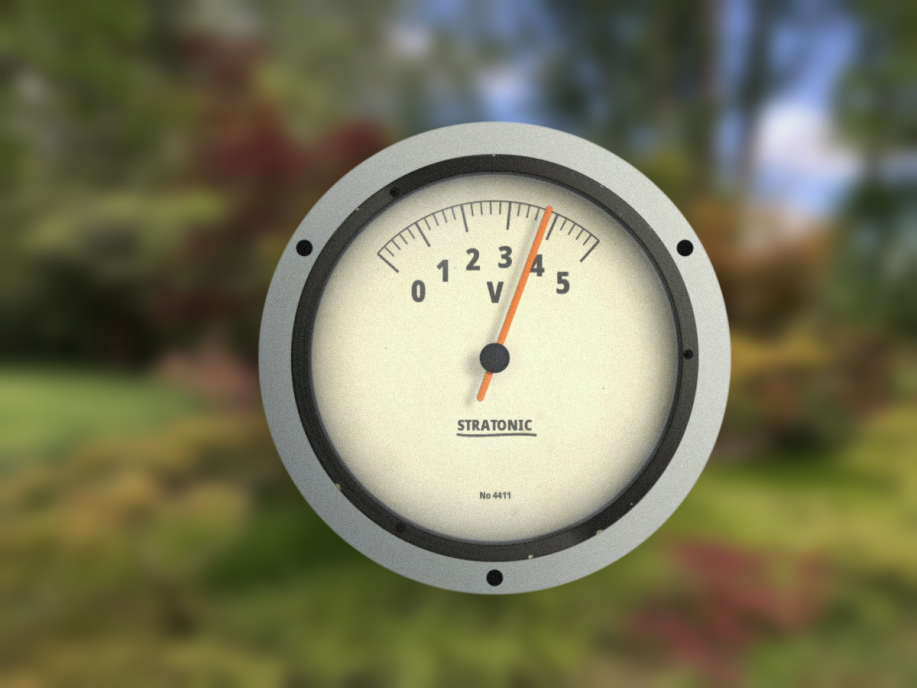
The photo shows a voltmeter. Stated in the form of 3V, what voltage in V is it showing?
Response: 3.8V
